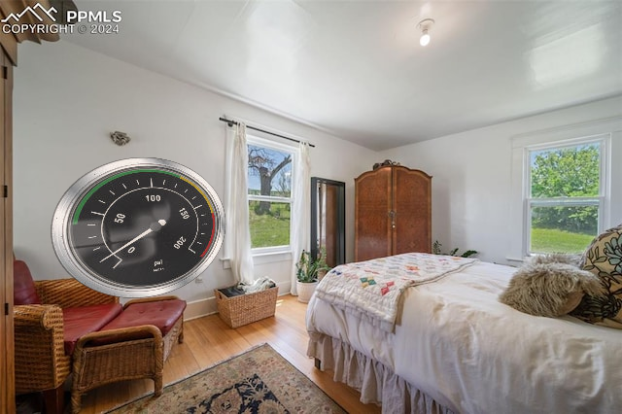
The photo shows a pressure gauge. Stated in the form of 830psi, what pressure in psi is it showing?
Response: 10psi
